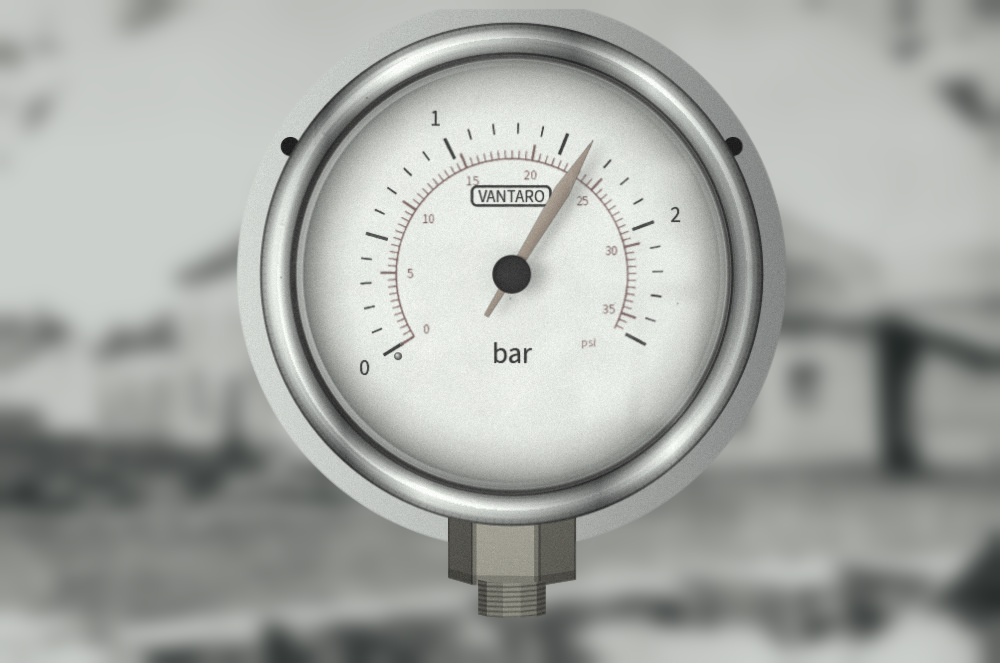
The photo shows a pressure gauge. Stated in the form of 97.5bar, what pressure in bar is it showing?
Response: 1.6bar
